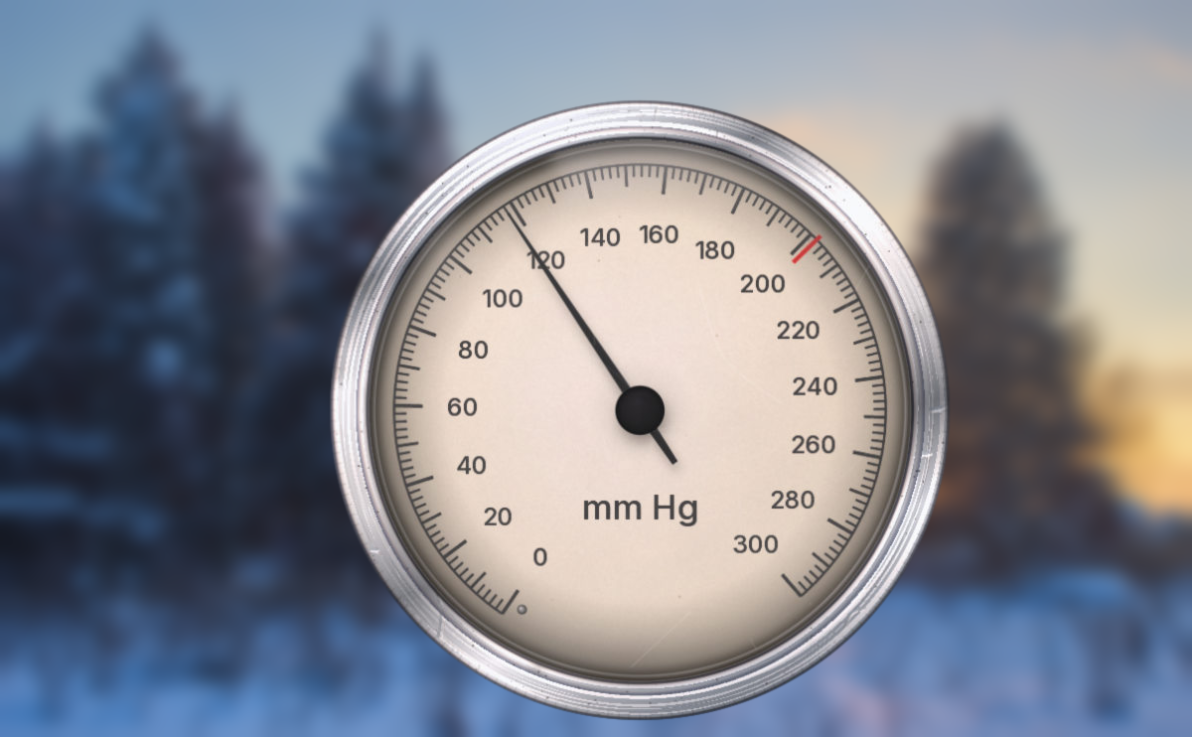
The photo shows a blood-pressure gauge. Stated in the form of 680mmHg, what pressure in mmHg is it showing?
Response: 118mmHg
